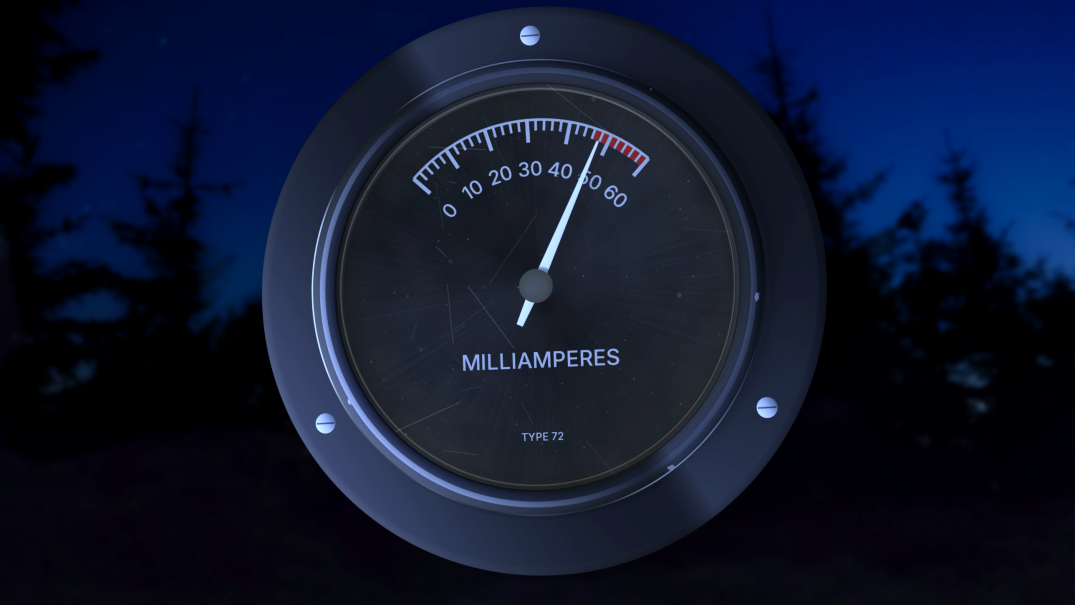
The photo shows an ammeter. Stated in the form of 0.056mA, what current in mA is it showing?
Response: 48mA
